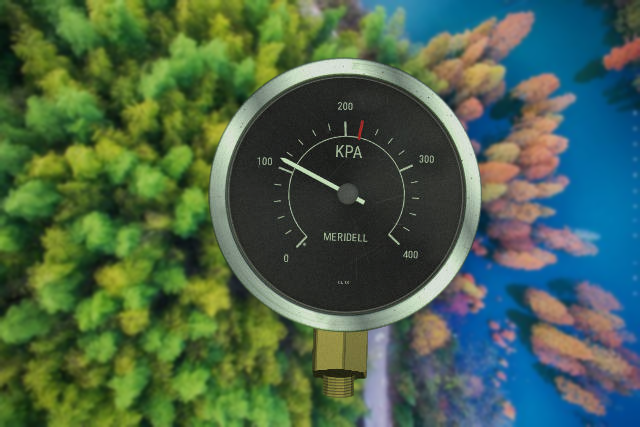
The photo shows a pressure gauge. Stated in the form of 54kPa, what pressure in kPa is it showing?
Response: 110kPa
